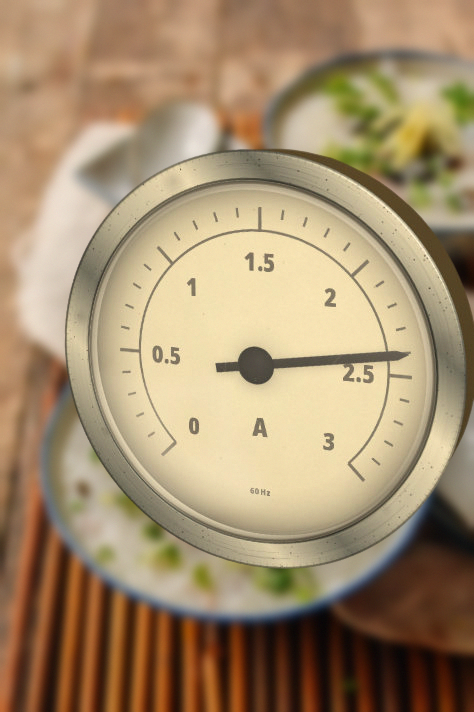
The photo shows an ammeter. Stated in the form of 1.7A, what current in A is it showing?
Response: 2.4A
